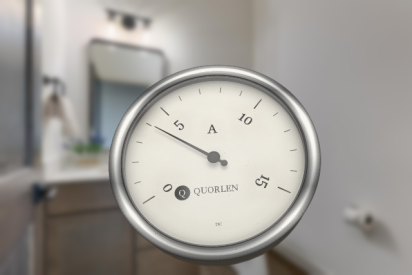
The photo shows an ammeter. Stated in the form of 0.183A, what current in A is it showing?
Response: 4A
